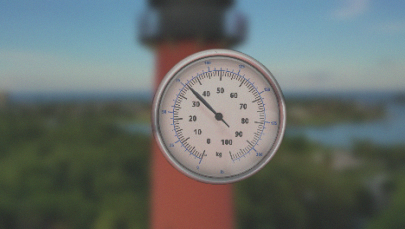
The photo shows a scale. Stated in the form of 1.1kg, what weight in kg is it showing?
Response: 35kg
